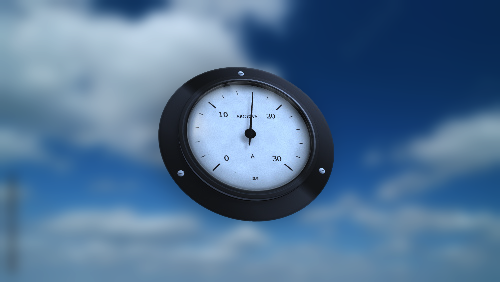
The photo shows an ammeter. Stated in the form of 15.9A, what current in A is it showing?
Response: 16A
